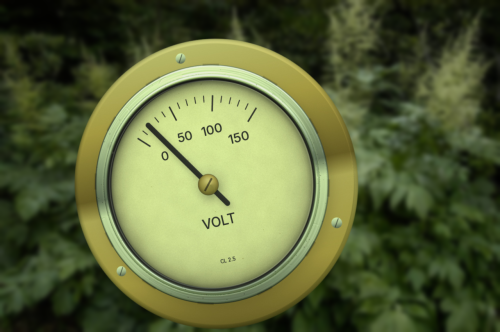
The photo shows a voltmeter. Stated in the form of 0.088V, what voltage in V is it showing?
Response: 20V
